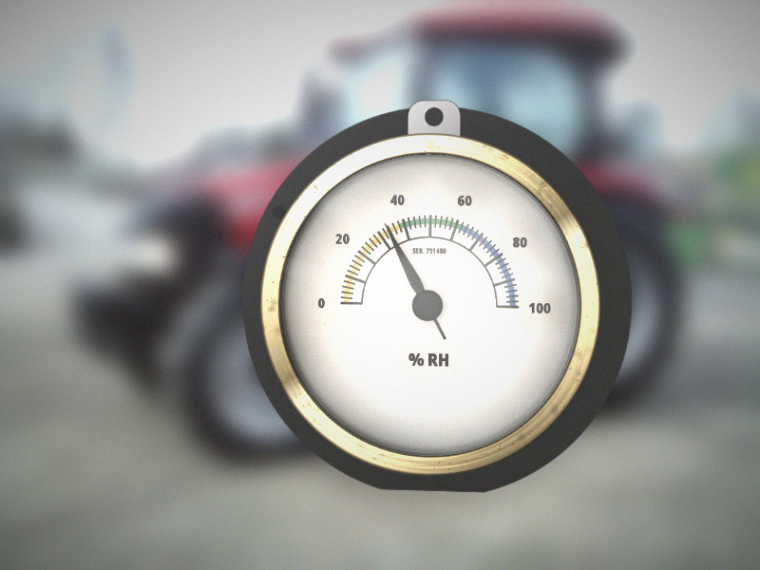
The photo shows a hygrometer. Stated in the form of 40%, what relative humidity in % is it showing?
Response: 34%
